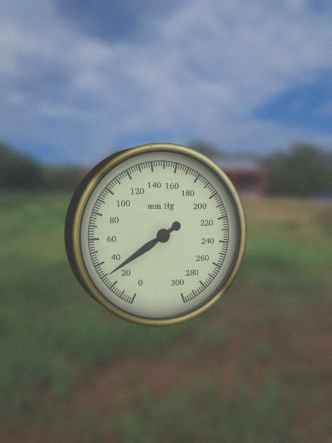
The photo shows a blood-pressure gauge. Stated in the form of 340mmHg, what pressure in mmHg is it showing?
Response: 30mmHg
